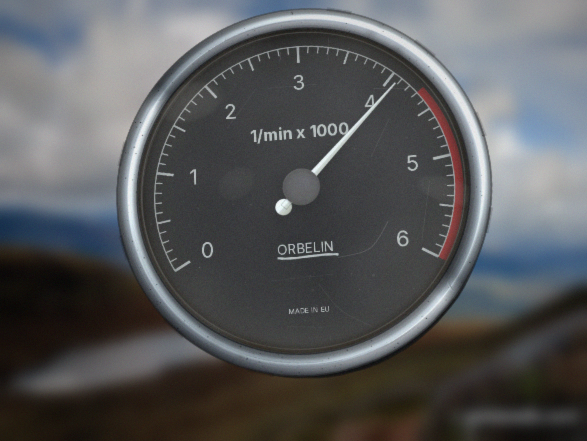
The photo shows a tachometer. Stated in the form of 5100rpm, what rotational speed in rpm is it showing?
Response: 4100rpm
